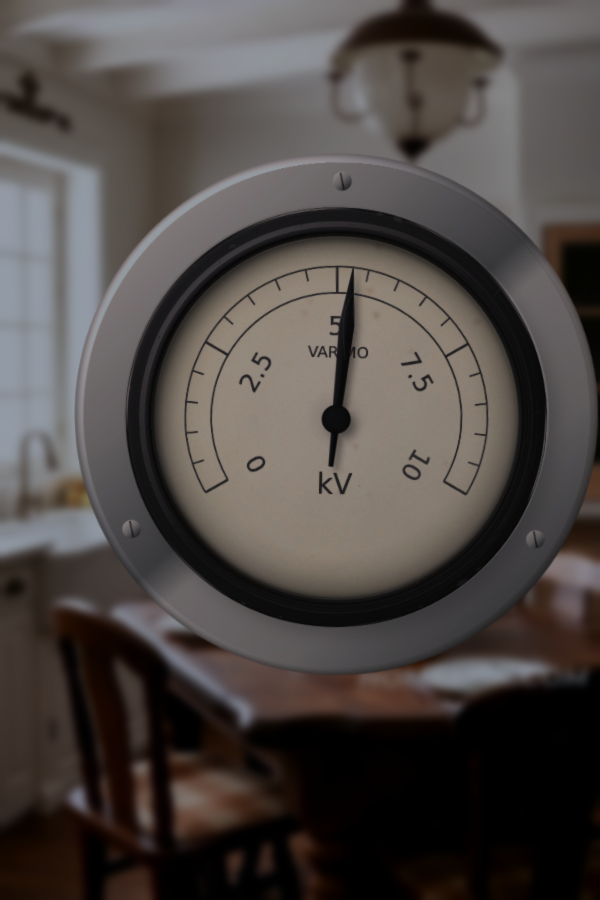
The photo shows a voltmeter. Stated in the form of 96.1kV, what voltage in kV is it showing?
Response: 5.25kV
